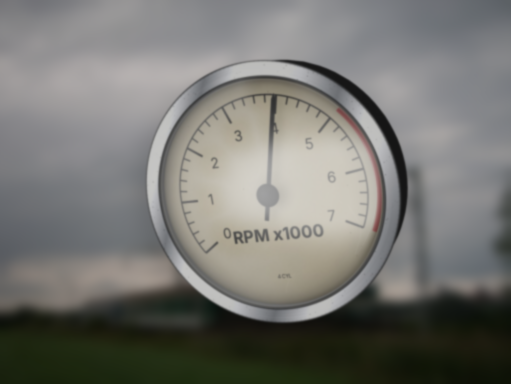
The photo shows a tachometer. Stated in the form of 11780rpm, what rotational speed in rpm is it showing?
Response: 4000rpm
